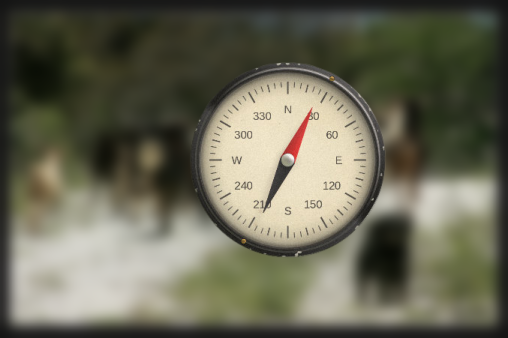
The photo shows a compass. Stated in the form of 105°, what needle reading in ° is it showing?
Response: 25°
